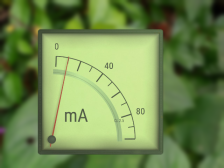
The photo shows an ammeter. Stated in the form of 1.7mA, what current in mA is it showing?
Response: 10mA
